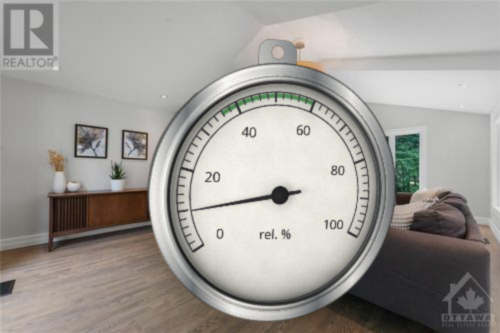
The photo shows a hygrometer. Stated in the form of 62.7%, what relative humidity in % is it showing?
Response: 10%
